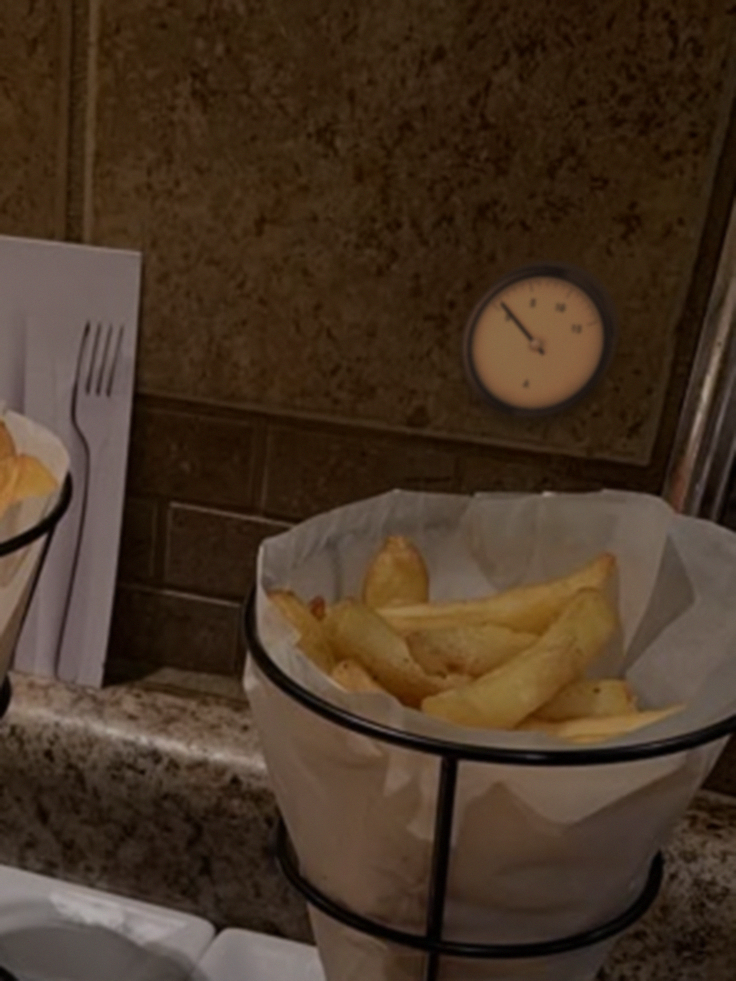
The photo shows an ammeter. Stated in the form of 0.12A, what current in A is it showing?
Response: 1A
